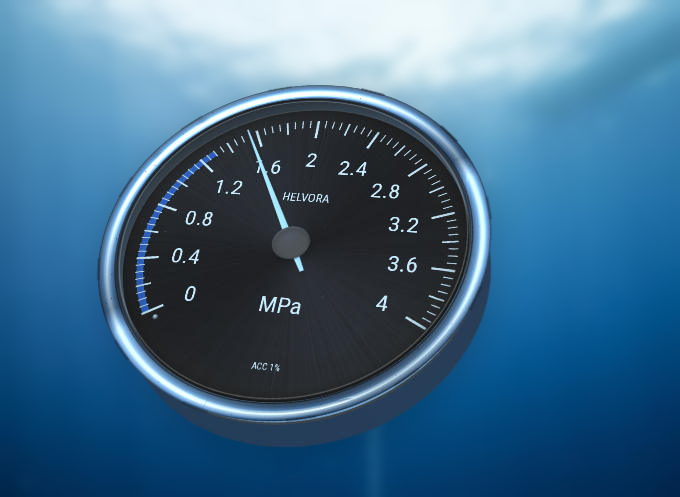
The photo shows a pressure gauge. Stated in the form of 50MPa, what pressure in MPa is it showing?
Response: 1.55MPa
